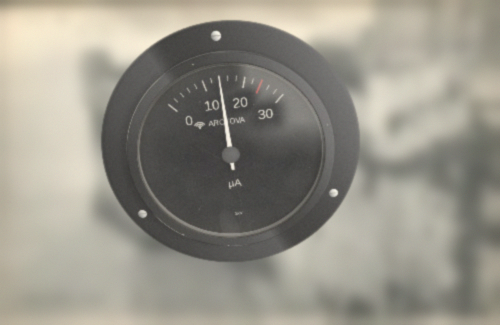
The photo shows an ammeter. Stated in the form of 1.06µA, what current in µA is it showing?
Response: 14µA
